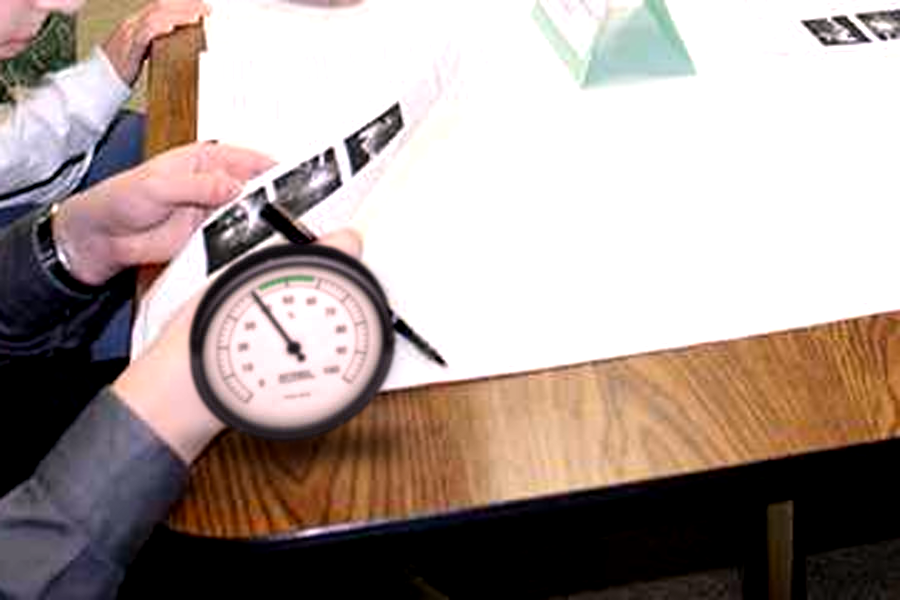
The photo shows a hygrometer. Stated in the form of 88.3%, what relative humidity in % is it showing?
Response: 40%
